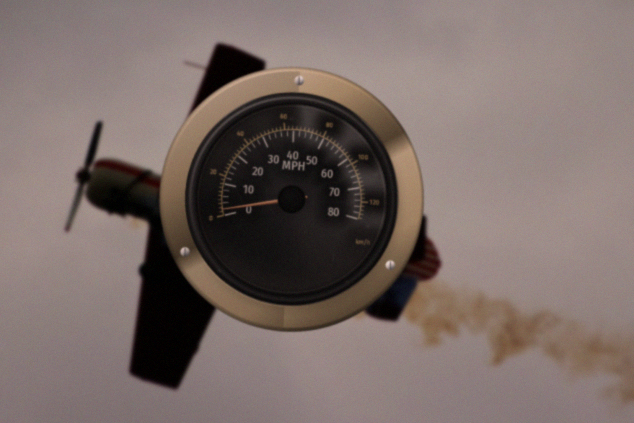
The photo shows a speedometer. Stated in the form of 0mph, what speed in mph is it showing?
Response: 2mph
